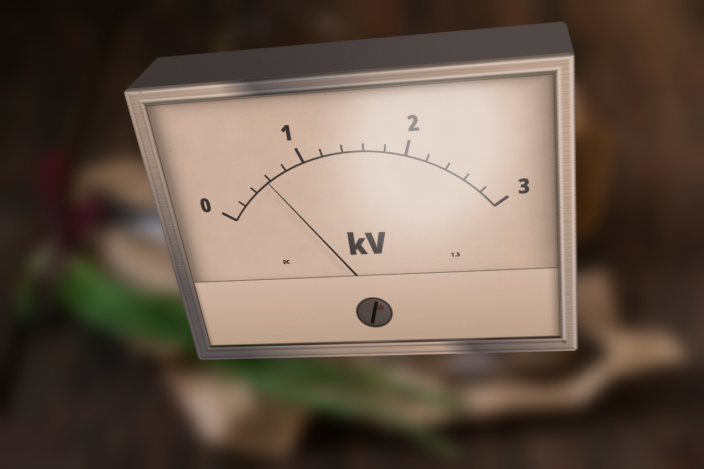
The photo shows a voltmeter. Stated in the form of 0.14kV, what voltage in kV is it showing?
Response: 0.6kV
